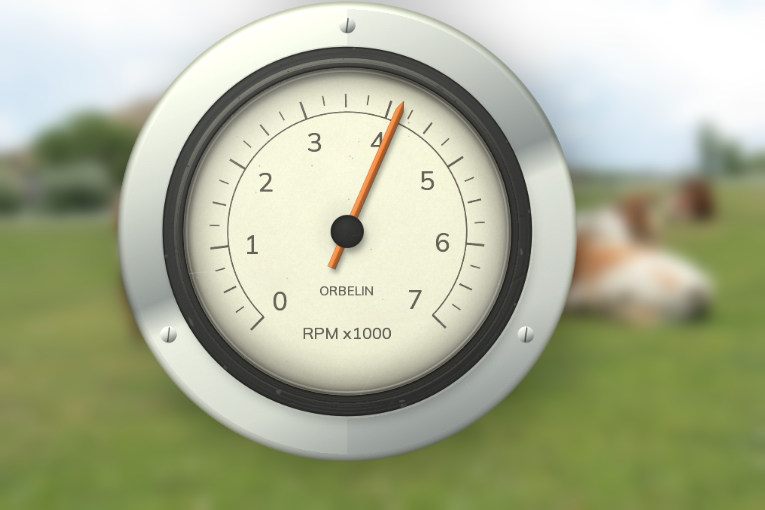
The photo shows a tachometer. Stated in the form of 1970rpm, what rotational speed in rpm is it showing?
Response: 4125rpm
